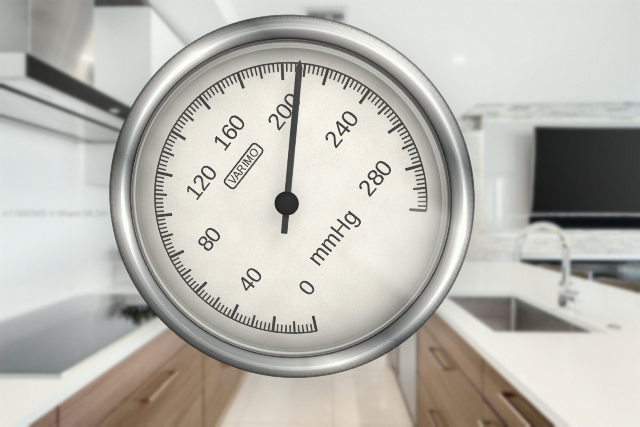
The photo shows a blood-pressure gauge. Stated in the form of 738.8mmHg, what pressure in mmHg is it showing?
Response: 208mmHg
